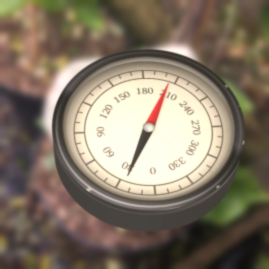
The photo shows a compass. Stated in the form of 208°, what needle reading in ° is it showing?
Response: 205°
